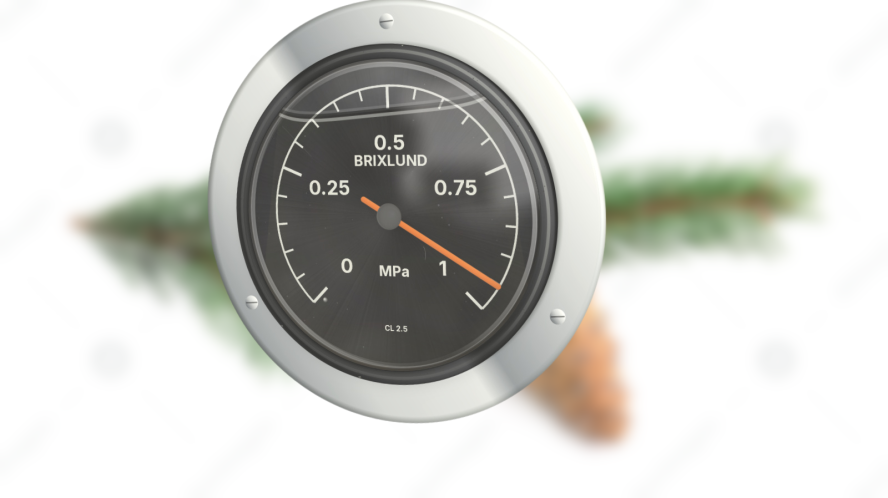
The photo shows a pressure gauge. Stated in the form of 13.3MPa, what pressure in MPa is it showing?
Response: 0.95MPa
